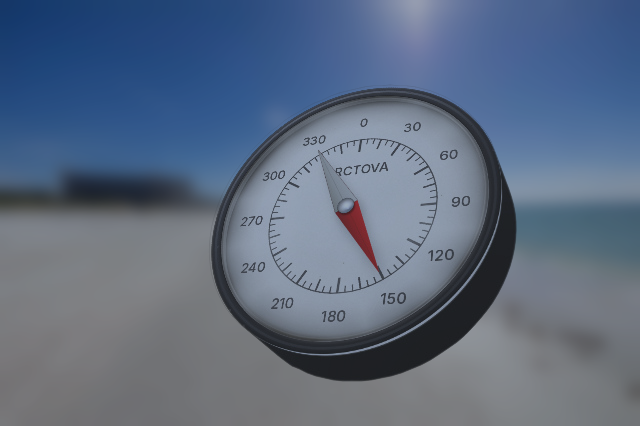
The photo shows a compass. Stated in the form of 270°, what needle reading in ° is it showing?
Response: 150°
